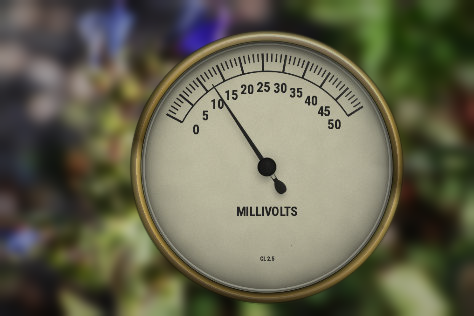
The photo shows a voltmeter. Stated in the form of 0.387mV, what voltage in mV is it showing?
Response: 12mV
